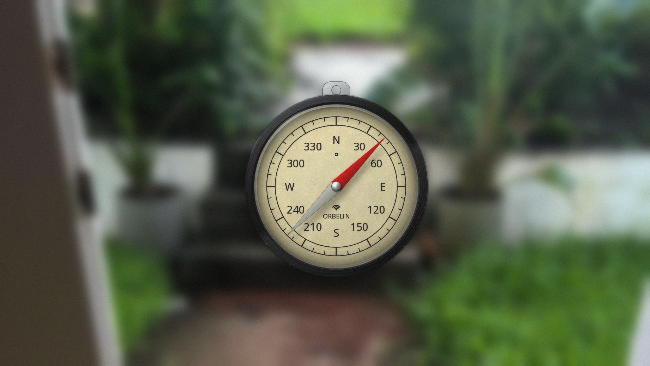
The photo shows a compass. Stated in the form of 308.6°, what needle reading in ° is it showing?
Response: 45°
